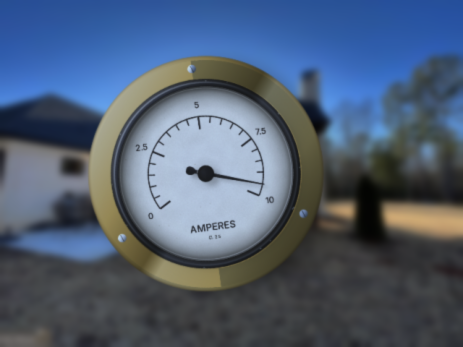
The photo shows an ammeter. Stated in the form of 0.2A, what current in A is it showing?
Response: 9.5A
